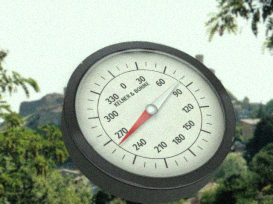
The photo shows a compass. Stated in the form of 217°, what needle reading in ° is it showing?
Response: 260°
